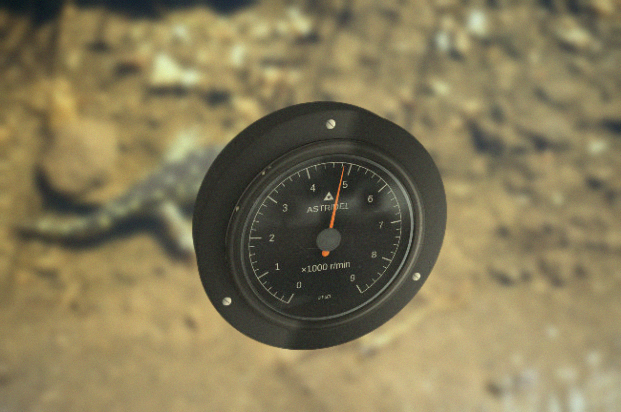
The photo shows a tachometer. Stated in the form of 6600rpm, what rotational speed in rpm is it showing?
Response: 4800rpm
